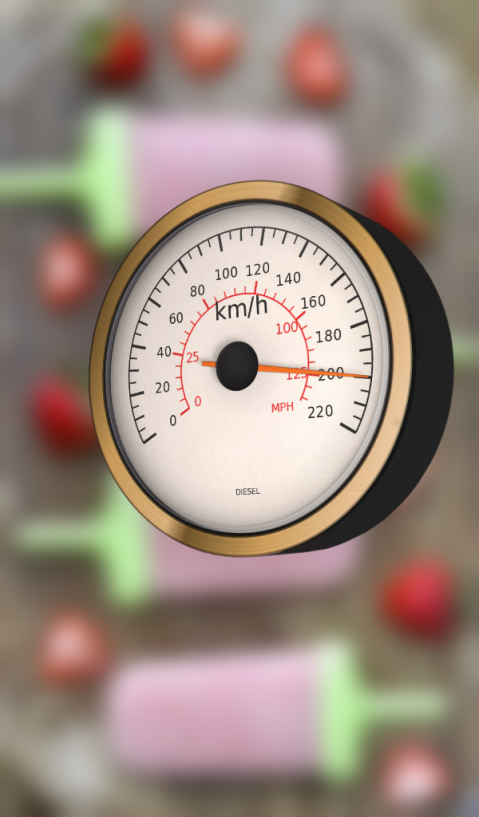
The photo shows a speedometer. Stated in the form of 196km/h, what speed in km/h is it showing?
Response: 200km/h
